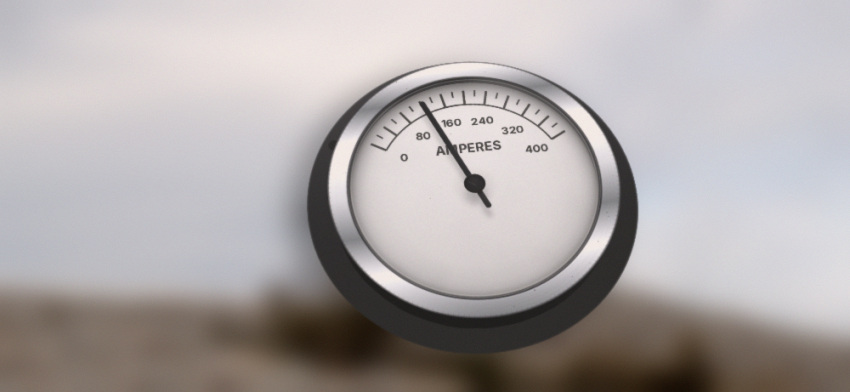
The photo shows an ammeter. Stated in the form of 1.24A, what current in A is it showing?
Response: 120A
